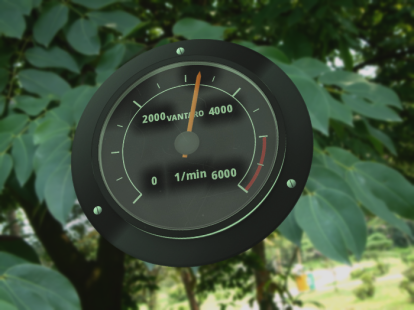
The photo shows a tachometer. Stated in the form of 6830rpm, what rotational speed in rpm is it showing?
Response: 3250rpm
